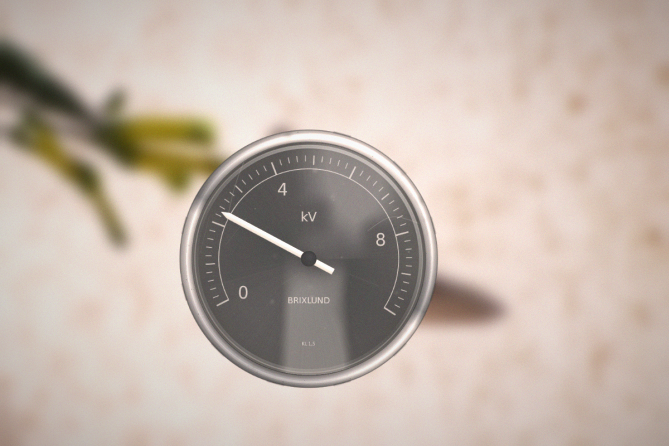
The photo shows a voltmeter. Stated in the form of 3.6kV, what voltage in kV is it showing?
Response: 2.3kV
